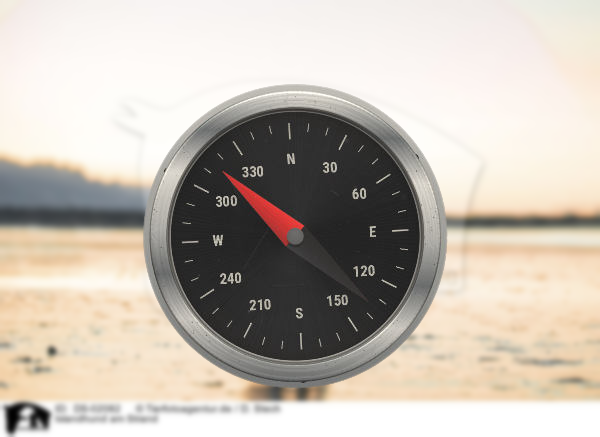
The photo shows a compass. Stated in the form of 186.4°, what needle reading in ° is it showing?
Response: 315°
